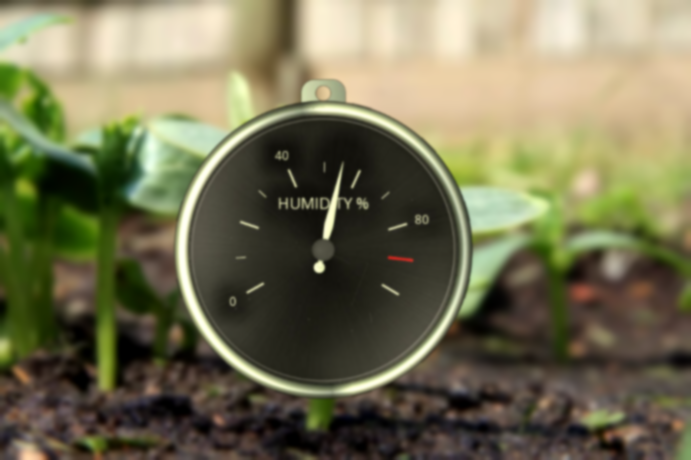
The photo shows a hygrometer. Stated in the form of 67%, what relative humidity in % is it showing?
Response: 55%
